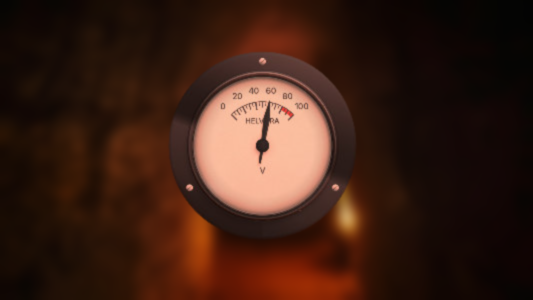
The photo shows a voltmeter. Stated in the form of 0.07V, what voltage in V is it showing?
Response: 60V
